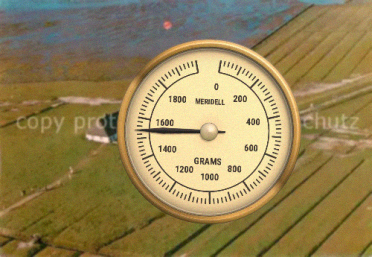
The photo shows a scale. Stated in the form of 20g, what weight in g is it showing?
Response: 1540g
